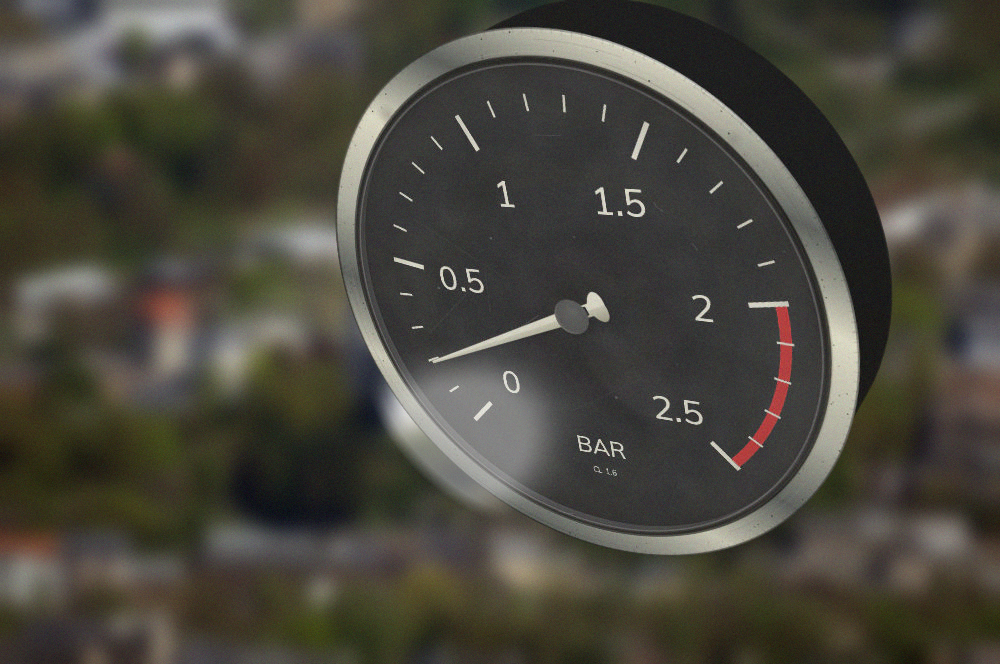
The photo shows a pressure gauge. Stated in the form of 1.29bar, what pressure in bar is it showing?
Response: 0.2bar
